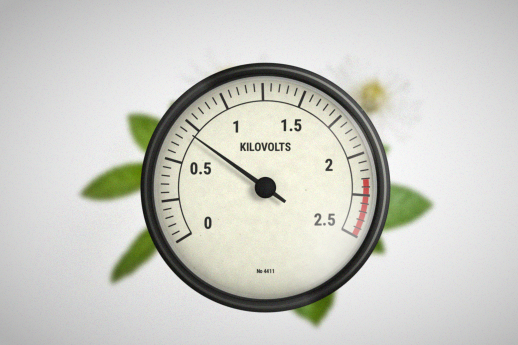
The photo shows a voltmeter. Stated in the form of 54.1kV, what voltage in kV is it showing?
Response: 0.7kV
